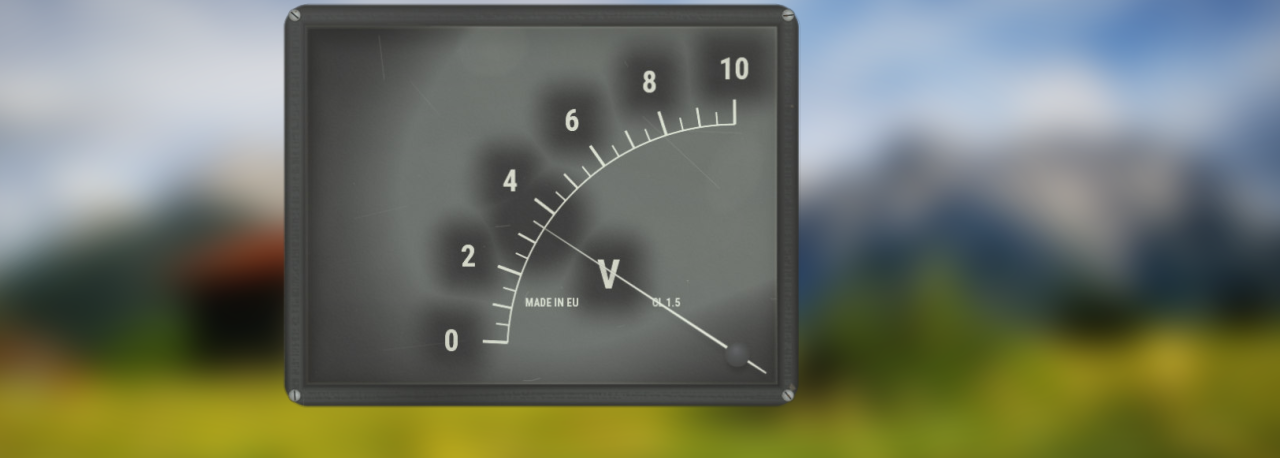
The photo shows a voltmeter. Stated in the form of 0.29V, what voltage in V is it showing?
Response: 3.5V
